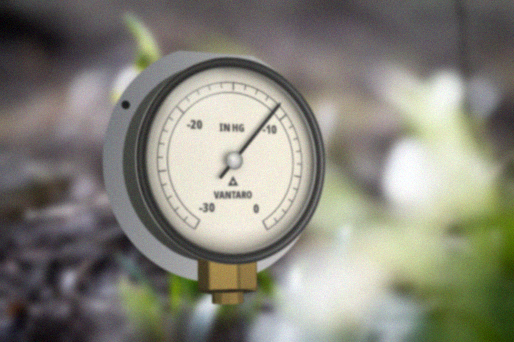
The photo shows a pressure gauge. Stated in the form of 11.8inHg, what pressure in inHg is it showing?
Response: -11inHg
